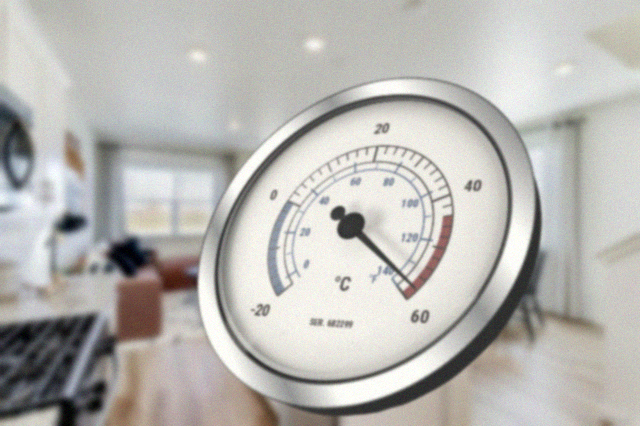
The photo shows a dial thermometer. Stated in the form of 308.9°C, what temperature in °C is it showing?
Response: 58°C
